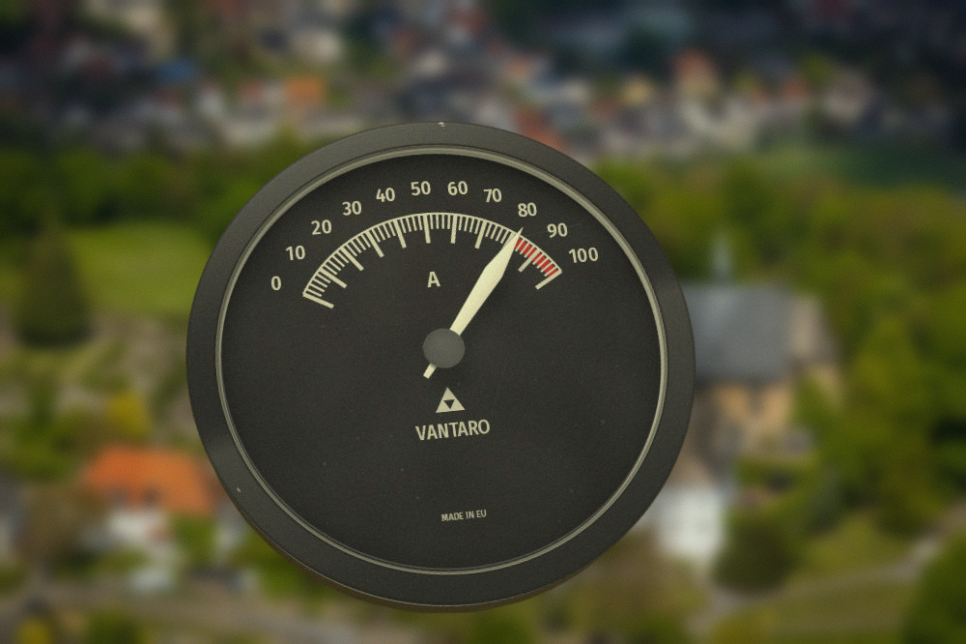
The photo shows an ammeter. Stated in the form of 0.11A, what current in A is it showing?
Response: 82A
